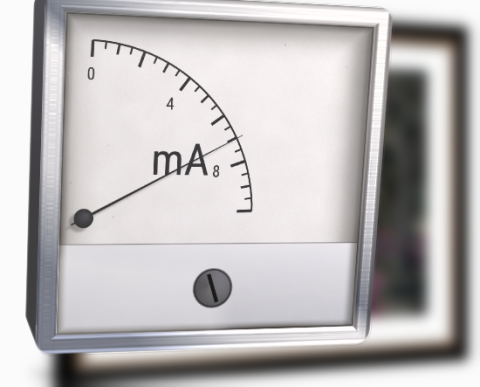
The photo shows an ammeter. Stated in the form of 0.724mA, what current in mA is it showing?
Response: 7mA
